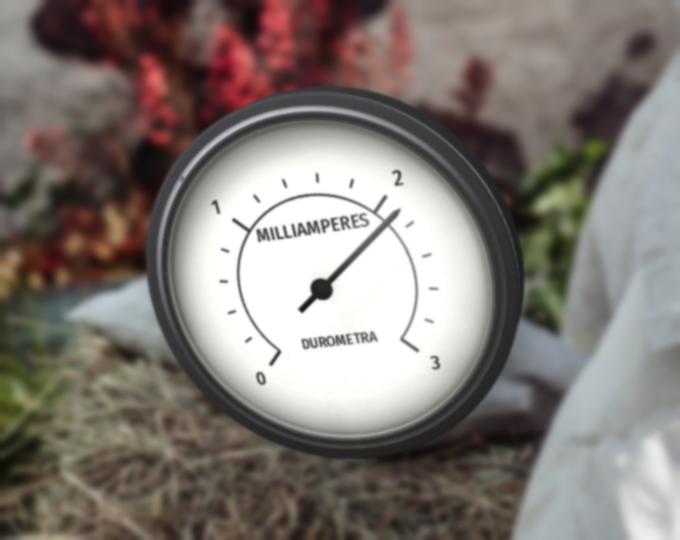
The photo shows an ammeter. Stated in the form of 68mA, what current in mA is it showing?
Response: 2.1mA
